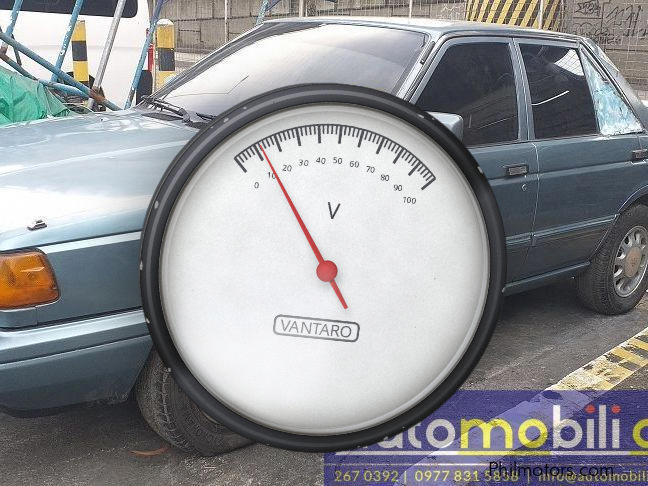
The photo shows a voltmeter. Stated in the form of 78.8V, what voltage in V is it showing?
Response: 12V
